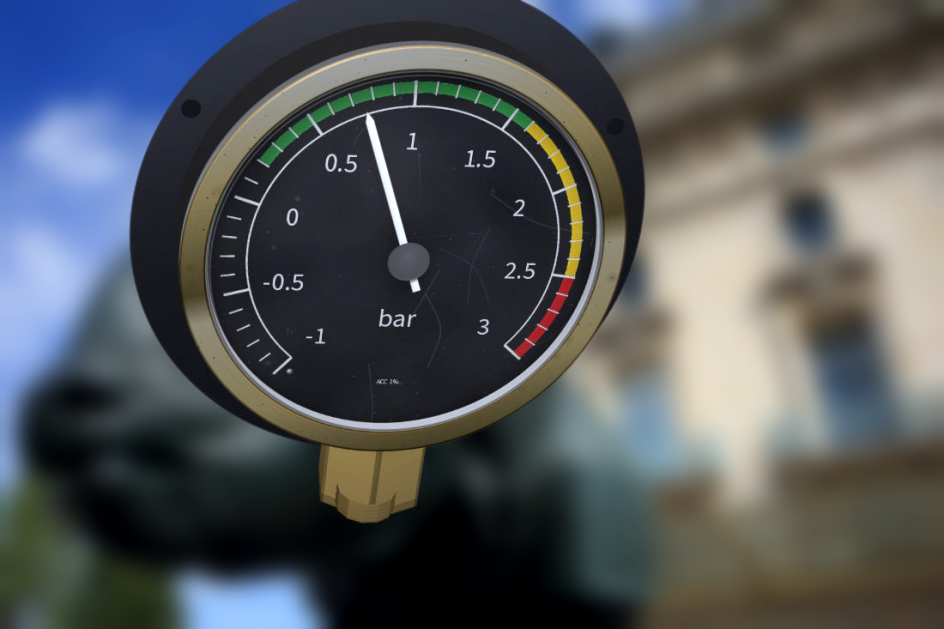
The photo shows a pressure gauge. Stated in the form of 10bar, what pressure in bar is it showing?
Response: 0.75bar
